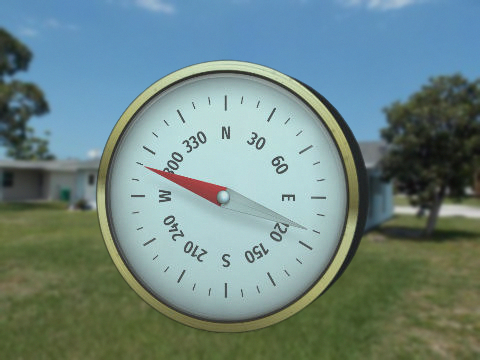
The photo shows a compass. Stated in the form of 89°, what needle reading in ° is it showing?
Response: 290°
